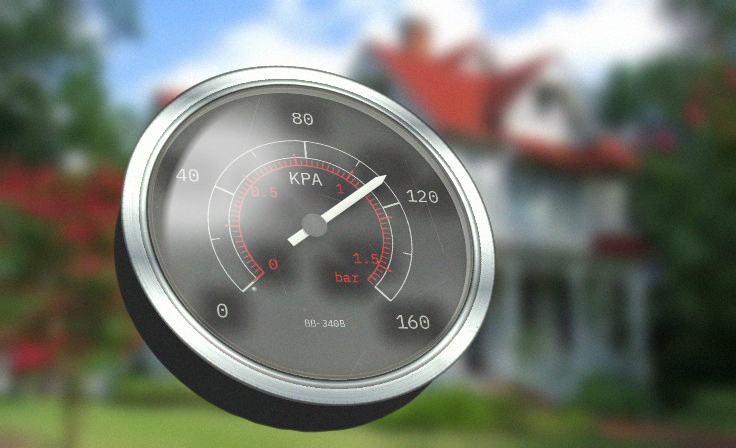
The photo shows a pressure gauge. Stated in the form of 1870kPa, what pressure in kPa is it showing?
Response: 110kPa
